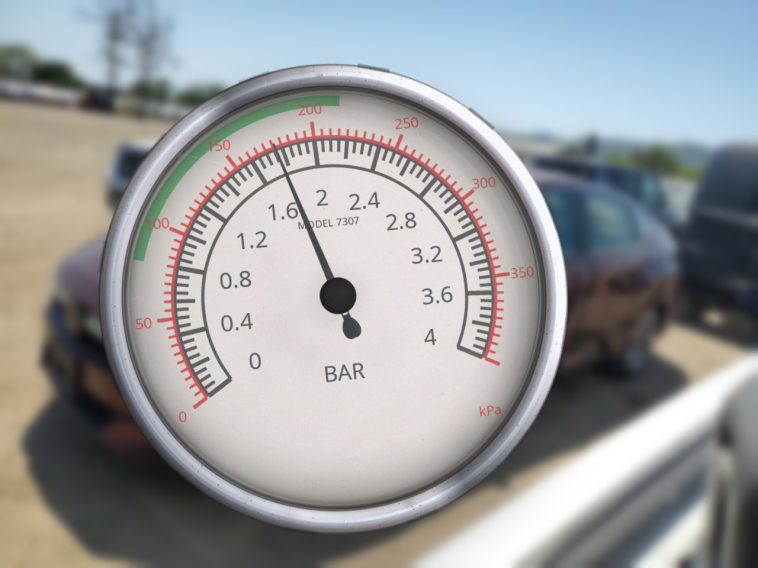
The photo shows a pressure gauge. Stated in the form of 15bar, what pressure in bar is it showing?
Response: 1.75bar
